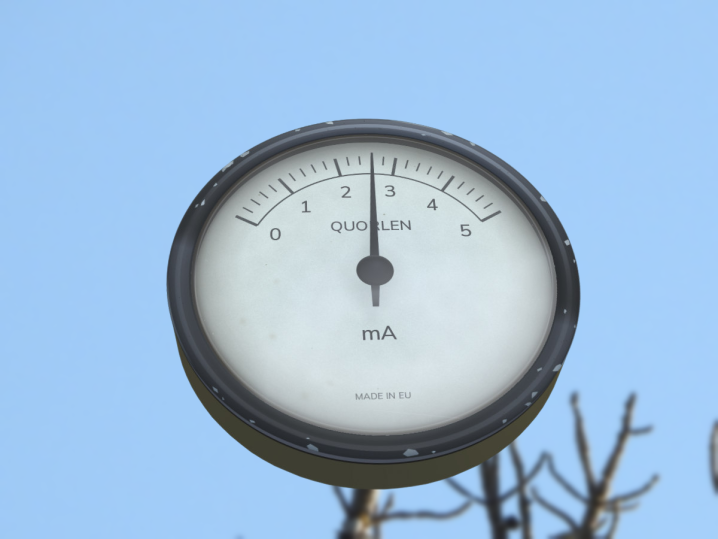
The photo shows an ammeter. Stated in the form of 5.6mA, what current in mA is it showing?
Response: 2.6mA
